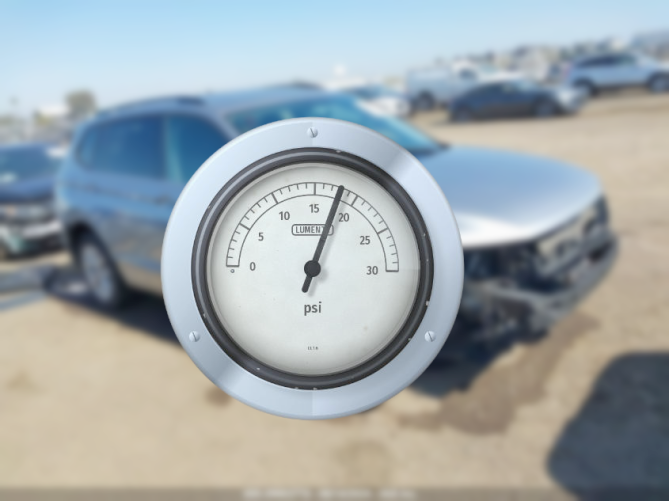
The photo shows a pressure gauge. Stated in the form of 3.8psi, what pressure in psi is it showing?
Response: 18psi
